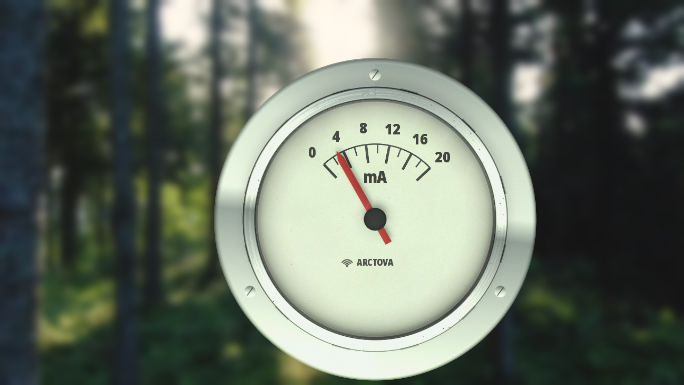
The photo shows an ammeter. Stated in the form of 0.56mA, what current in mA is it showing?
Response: 3mA
